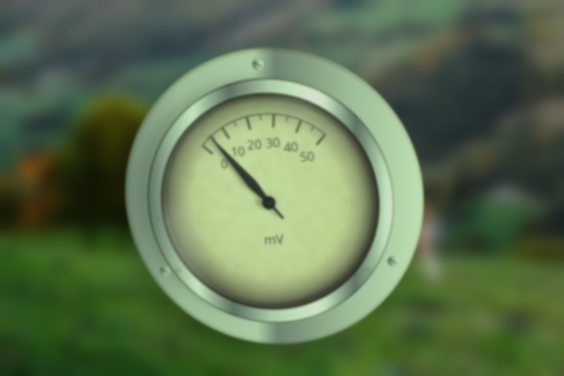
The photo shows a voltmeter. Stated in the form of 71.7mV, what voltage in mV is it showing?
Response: 5mV
